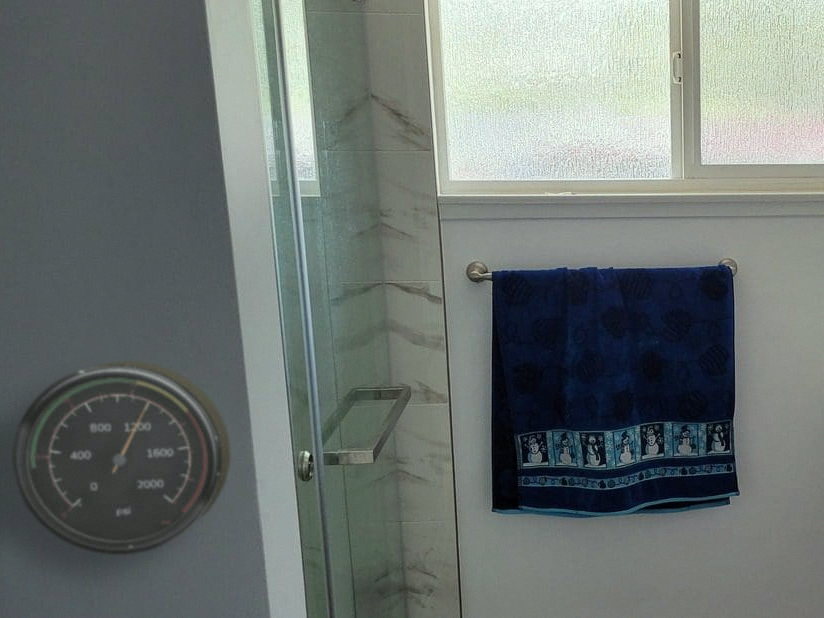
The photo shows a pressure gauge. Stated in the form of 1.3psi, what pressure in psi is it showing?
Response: 1200psi
